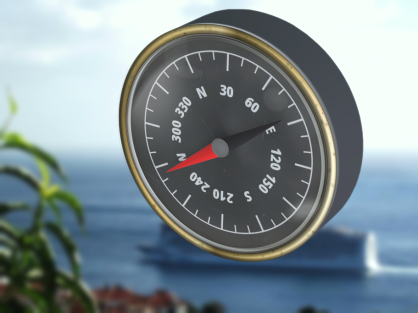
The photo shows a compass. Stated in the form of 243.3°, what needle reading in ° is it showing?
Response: 265°
